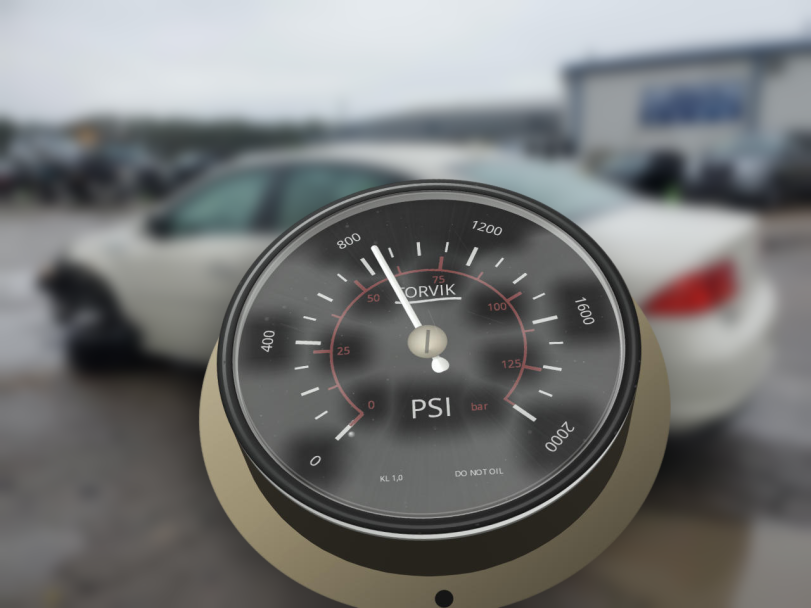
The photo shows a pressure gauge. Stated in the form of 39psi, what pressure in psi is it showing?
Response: 850psi
